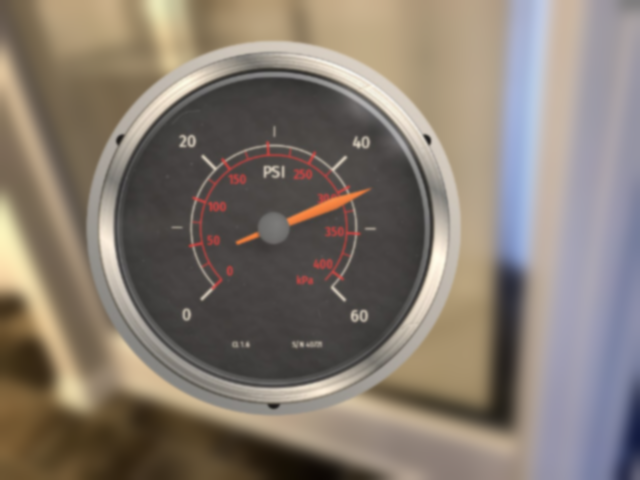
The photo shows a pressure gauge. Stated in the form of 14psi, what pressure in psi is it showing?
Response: 45psi
